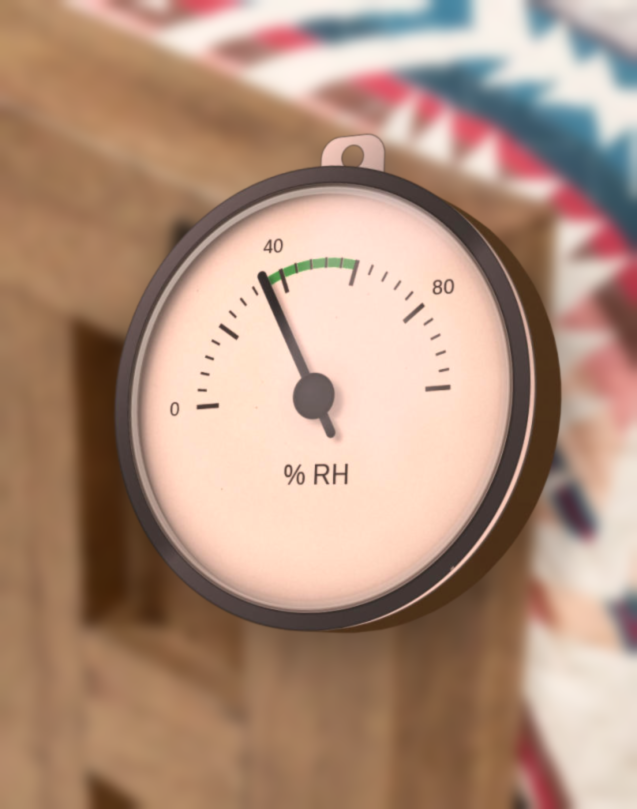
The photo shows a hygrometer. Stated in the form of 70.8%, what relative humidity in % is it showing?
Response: 36%
